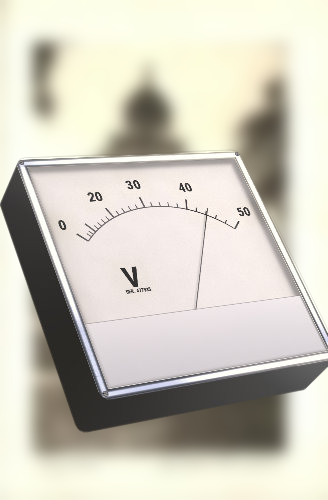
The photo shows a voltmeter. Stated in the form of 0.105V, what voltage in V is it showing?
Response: 44V
